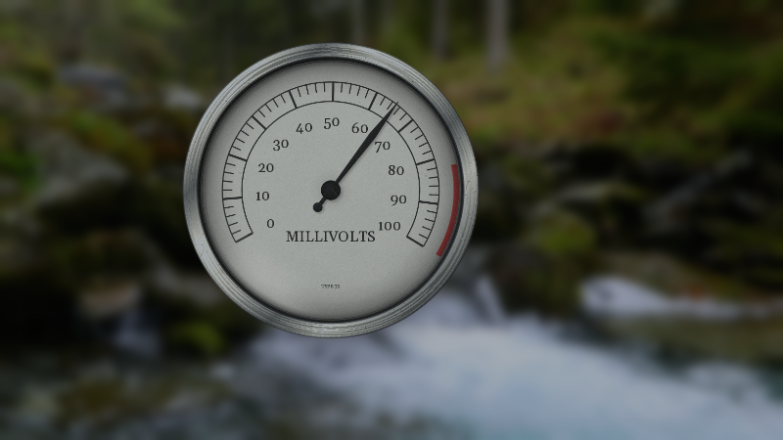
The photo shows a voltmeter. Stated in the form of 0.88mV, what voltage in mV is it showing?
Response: 65mV
